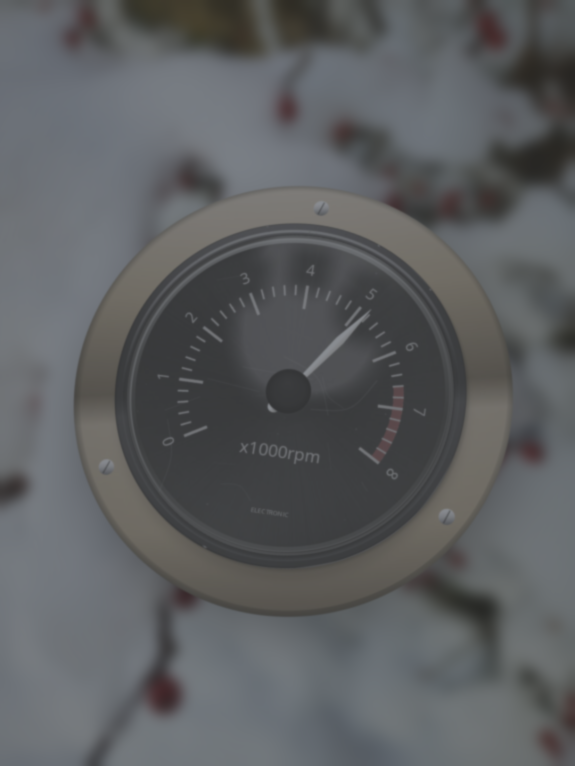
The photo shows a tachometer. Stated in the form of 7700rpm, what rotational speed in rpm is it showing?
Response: 5200rpm
